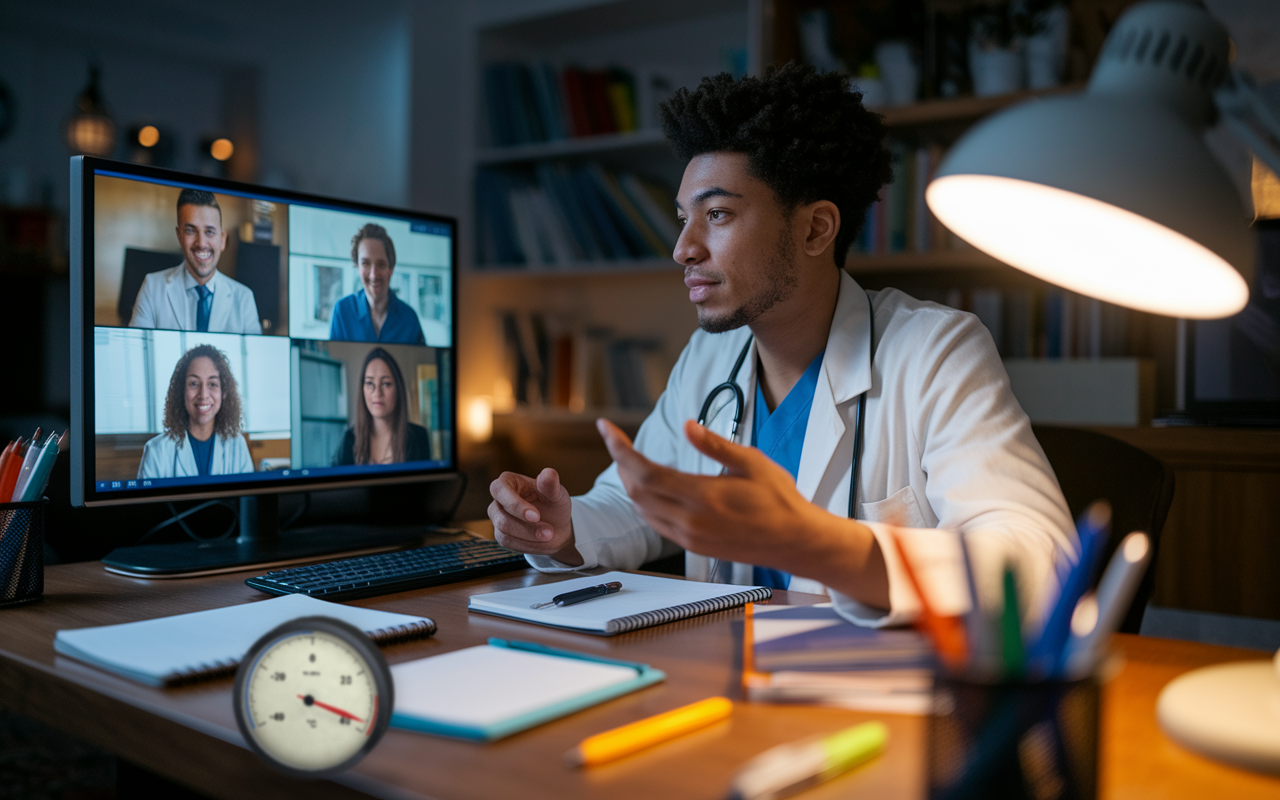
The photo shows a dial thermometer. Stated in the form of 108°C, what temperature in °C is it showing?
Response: 36°C
